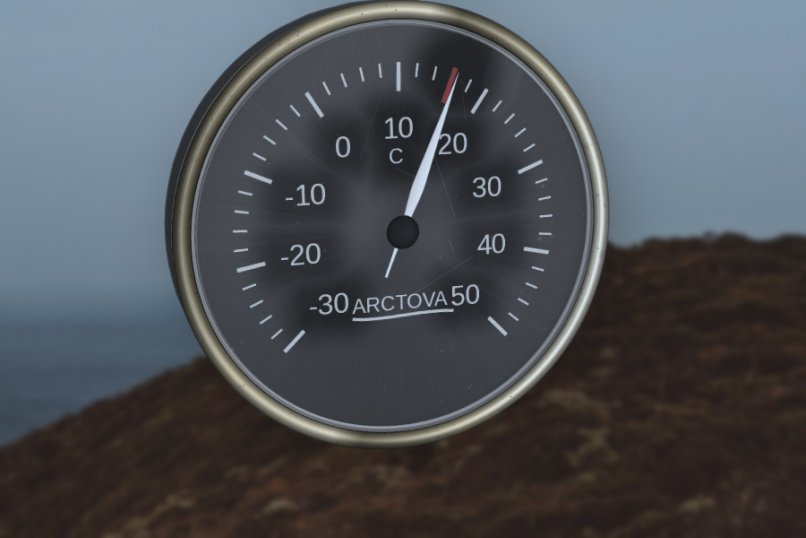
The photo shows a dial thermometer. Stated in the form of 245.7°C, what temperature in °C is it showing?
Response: 16°C
